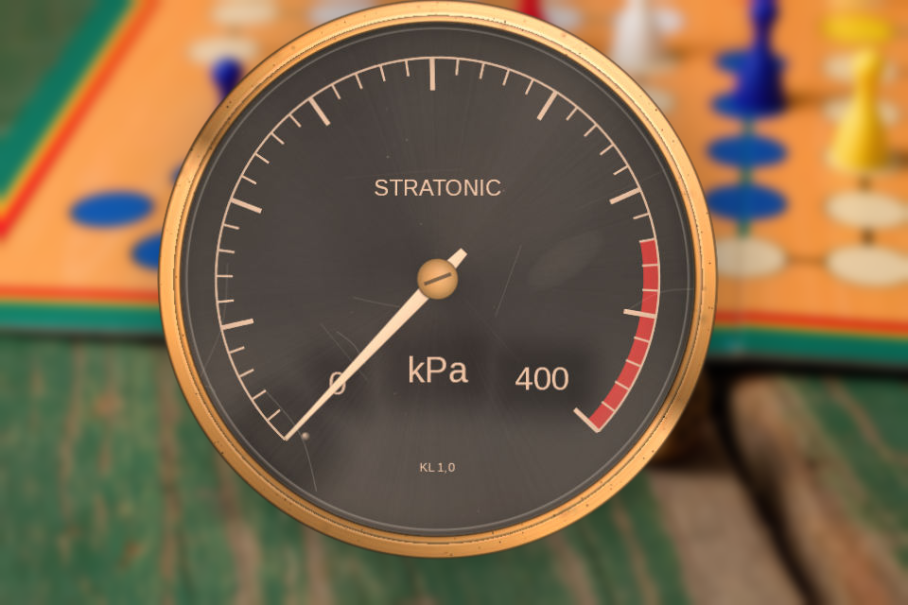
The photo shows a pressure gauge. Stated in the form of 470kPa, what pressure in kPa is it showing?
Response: 0kPa
